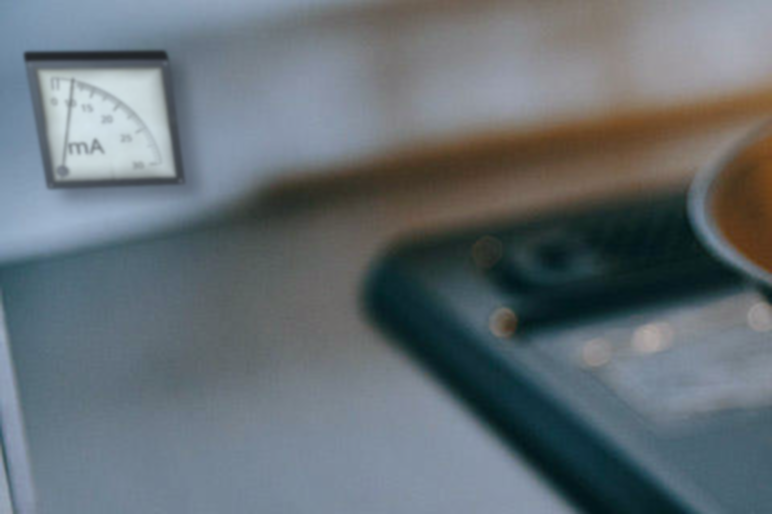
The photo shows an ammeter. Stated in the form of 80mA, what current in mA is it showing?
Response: 10mA
